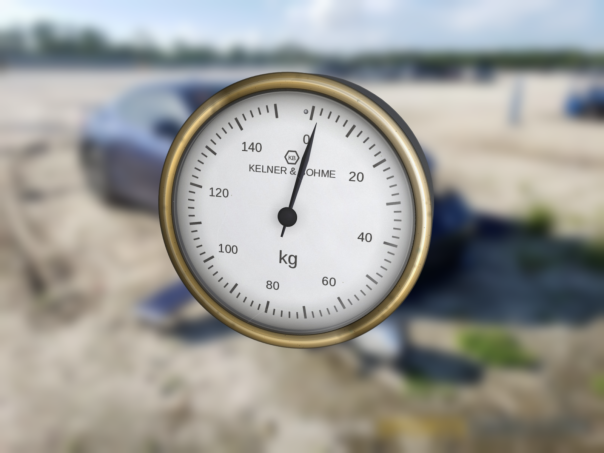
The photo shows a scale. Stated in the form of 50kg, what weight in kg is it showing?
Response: 2kg
